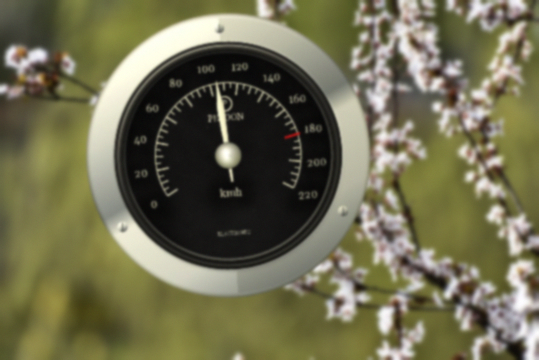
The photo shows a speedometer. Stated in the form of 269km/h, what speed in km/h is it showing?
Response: 105km/h
